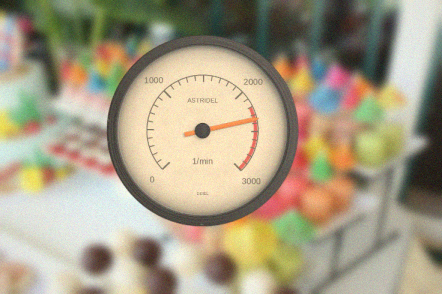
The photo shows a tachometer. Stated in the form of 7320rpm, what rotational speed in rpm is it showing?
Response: 2350rpm
